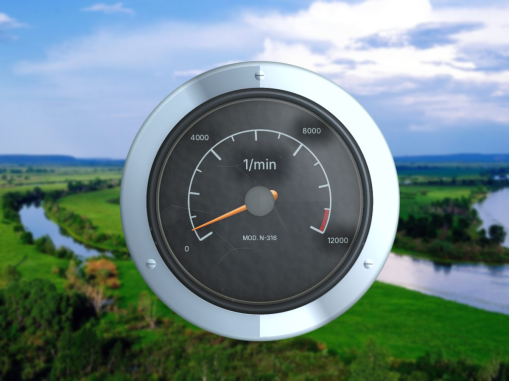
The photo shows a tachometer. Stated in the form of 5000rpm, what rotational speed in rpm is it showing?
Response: 500rpm
